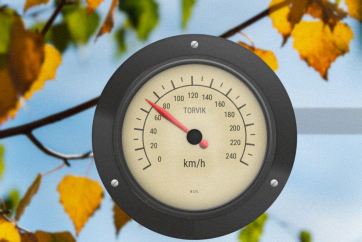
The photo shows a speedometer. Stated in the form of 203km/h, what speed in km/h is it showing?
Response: 70km/h
